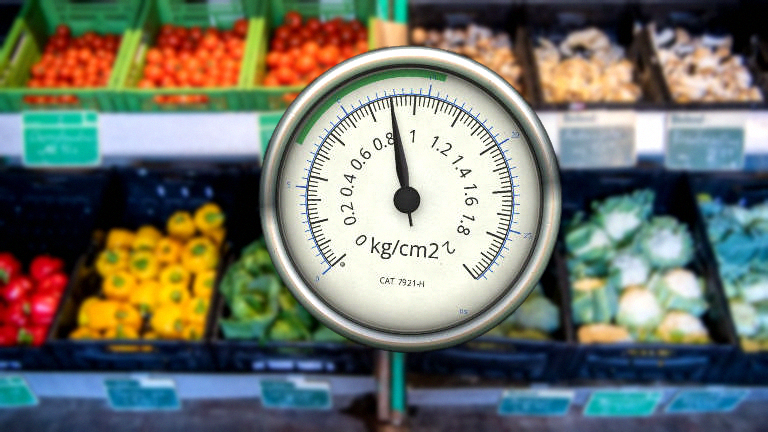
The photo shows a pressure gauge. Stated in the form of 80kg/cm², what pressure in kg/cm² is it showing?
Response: 0.9kg/cm²
